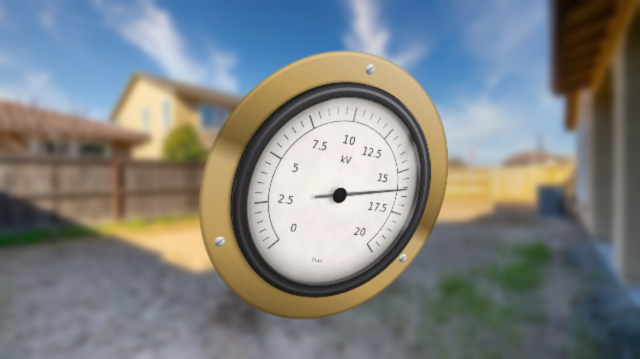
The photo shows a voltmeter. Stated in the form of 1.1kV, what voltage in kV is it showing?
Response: 16kV
